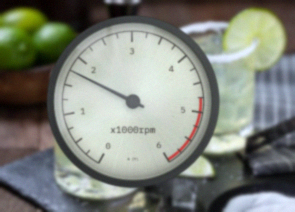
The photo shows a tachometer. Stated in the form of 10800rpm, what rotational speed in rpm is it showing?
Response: 1750rpm
